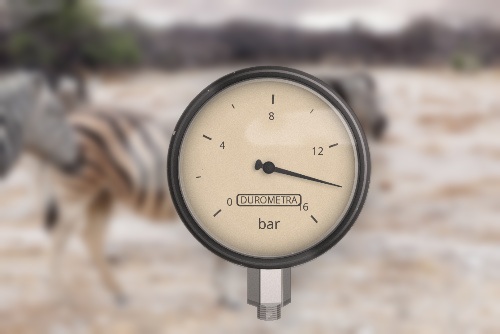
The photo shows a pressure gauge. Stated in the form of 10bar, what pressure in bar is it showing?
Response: 14bar
